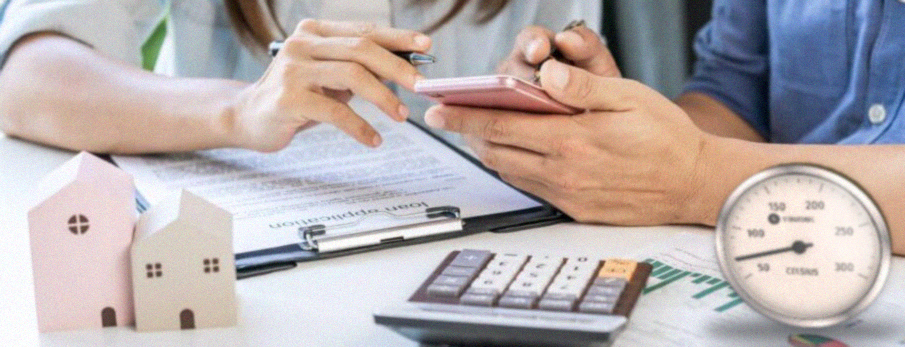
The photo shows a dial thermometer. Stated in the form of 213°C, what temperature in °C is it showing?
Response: 70°C
